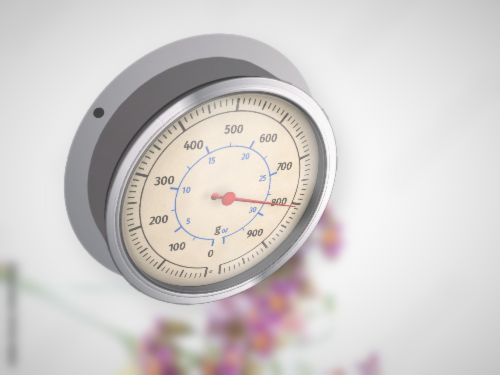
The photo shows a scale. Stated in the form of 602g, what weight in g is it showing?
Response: 800g
